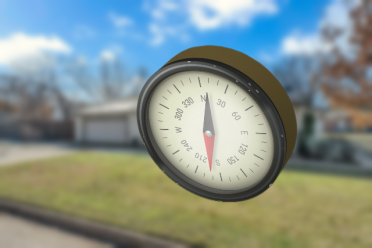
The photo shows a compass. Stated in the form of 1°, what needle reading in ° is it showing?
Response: 190°
